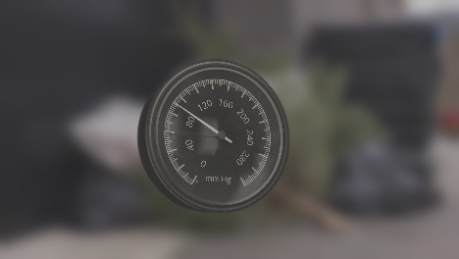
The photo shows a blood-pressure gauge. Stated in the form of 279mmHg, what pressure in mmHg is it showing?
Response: 90mmHg
